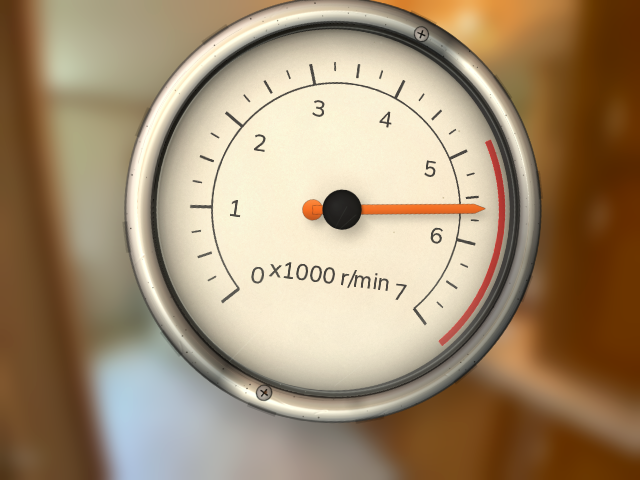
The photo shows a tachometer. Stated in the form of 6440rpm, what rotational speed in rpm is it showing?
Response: 5625rpm
